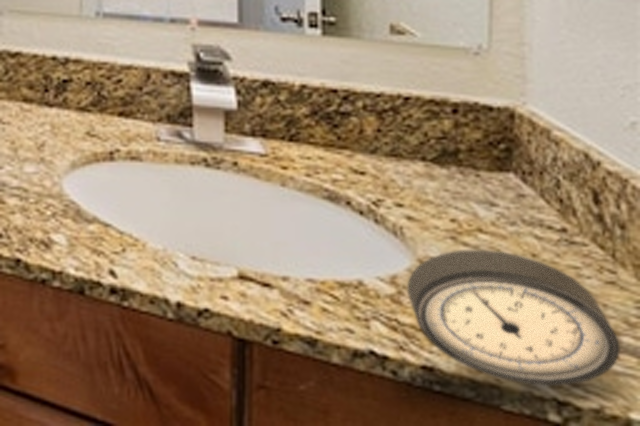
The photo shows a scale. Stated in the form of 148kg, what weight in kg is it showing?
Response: 9kg
